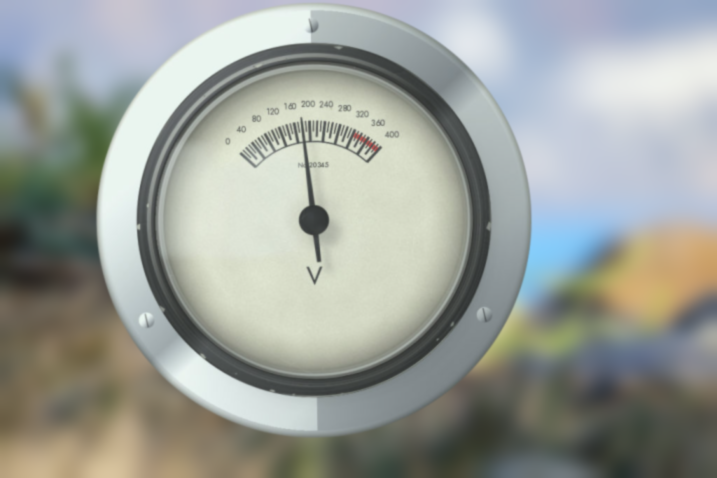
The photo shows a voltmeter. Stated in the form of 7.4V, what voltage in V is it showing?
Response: 180V
